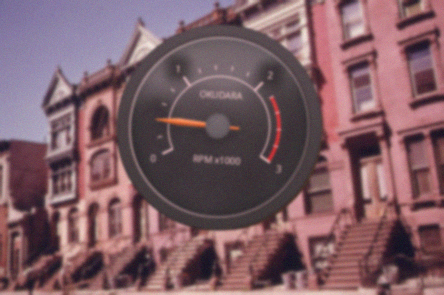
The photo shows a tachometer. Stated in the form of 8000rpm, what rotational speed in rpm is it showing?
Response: 400rpm
